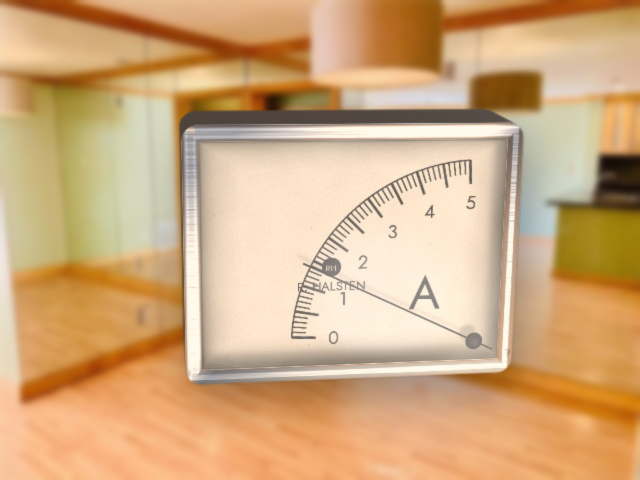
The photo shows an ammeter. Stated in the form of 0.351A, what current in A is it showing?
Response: 1.4A
